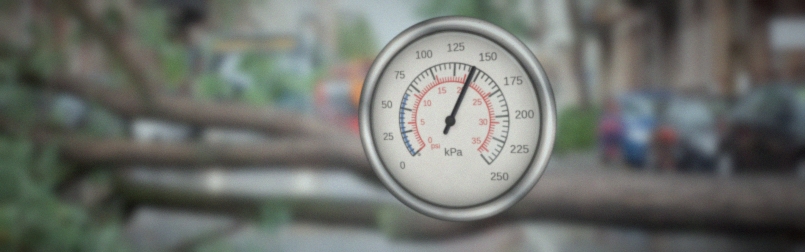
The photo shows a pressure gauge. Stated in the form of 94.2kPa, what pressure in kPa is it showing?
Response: 145kPa
